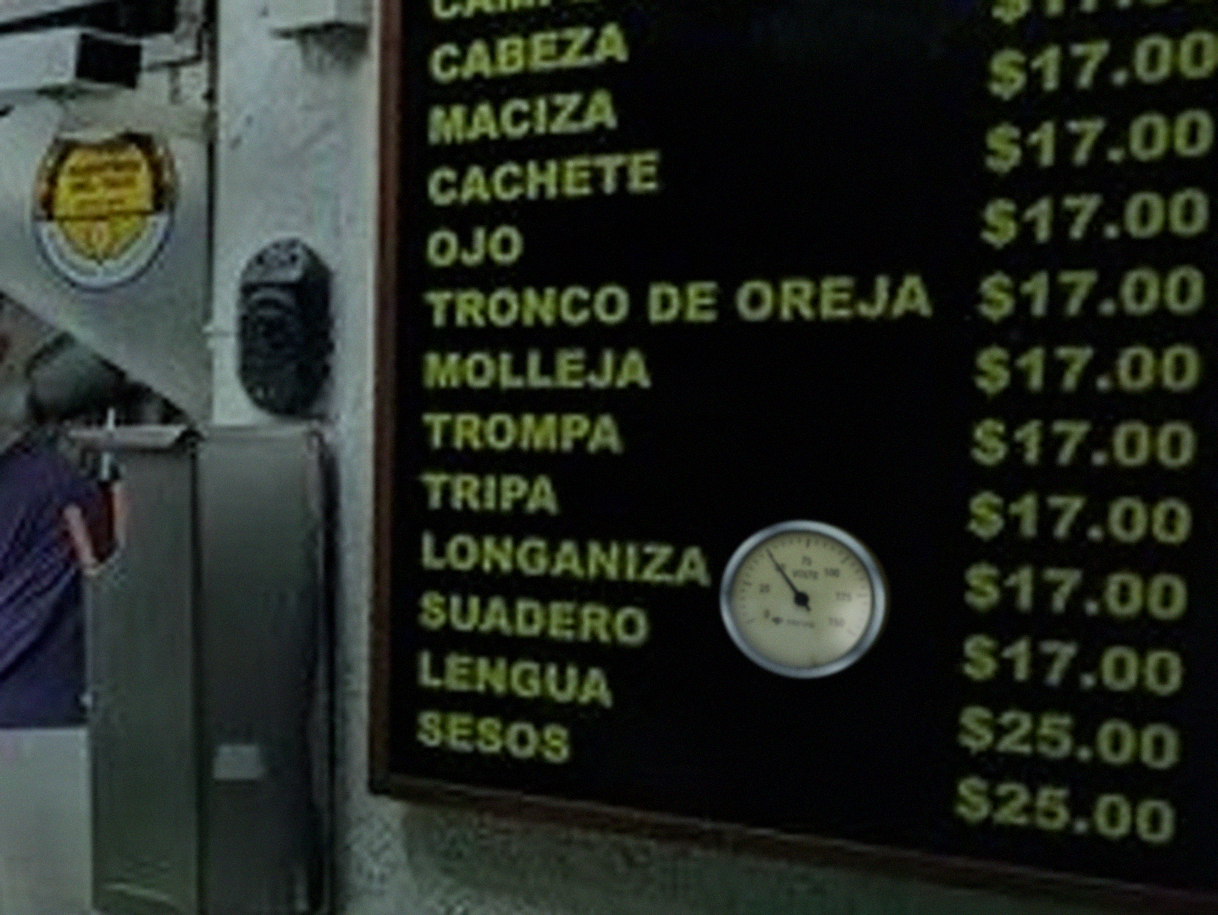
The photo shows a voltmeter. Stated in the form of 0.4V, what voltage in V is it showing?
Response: 50V
